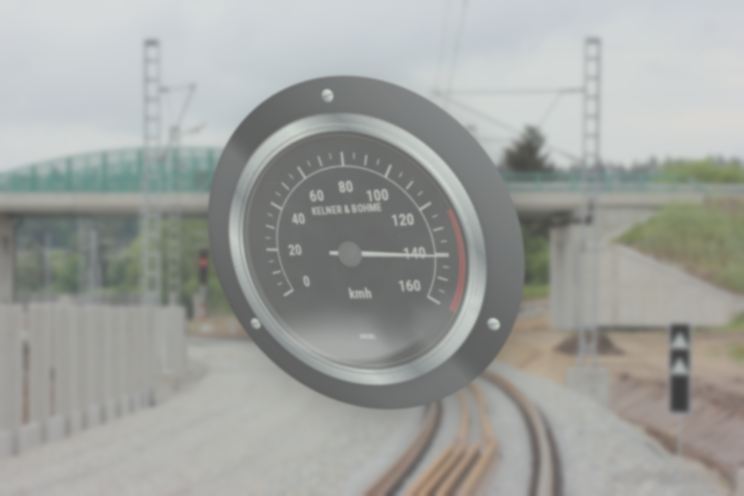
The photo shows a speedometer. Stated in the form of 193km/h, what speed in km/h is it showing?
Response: 140km/h
